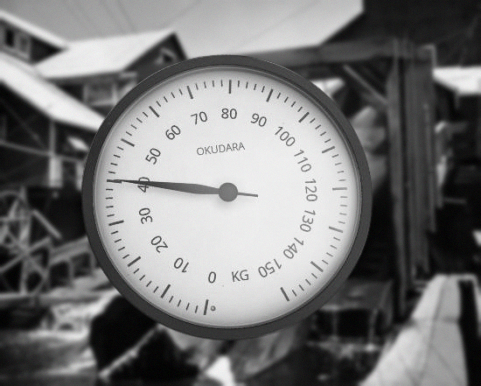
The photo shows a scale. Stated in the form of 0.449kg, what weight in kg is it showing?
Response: 40kg
